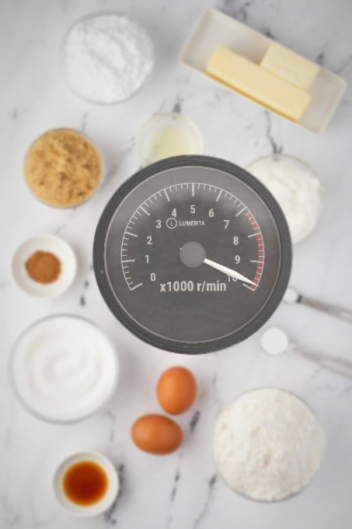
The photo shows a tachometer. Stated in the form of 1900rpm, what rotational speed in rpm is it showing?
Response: 9800rpm
